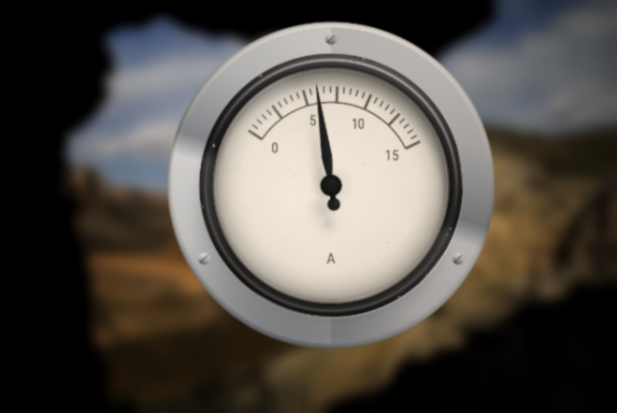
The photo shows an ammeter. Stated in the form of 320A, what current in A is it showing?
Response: 6A
